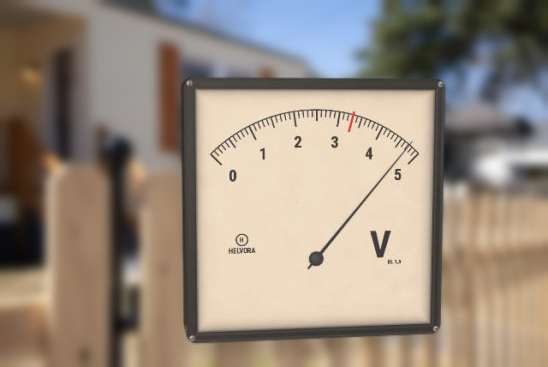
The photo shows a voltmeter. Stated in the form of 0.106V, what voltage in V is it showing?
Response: 4.7V
